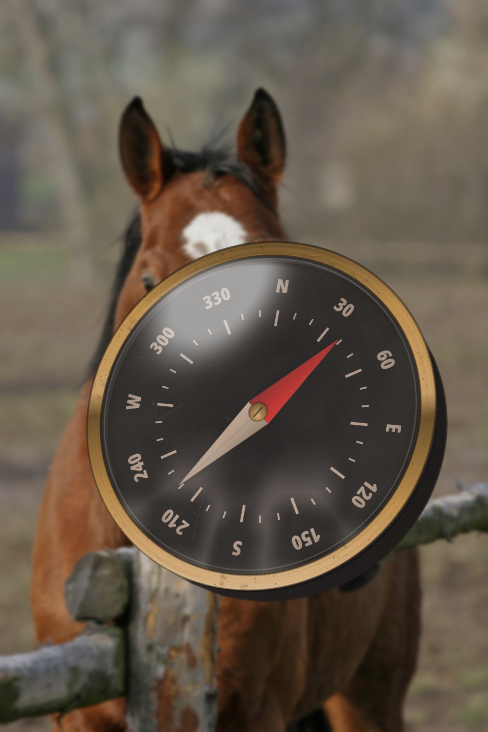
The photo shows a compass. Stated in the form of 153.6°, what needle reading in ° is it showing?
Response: 40°
